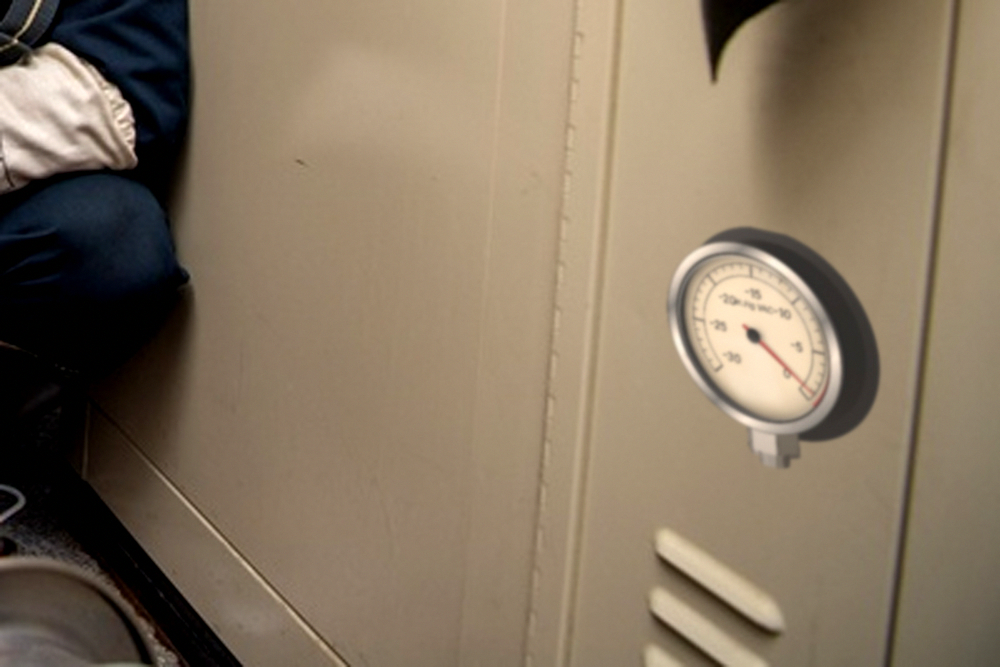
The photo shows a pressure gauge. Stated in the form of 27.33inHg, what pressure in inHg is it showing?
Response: -1inHg
